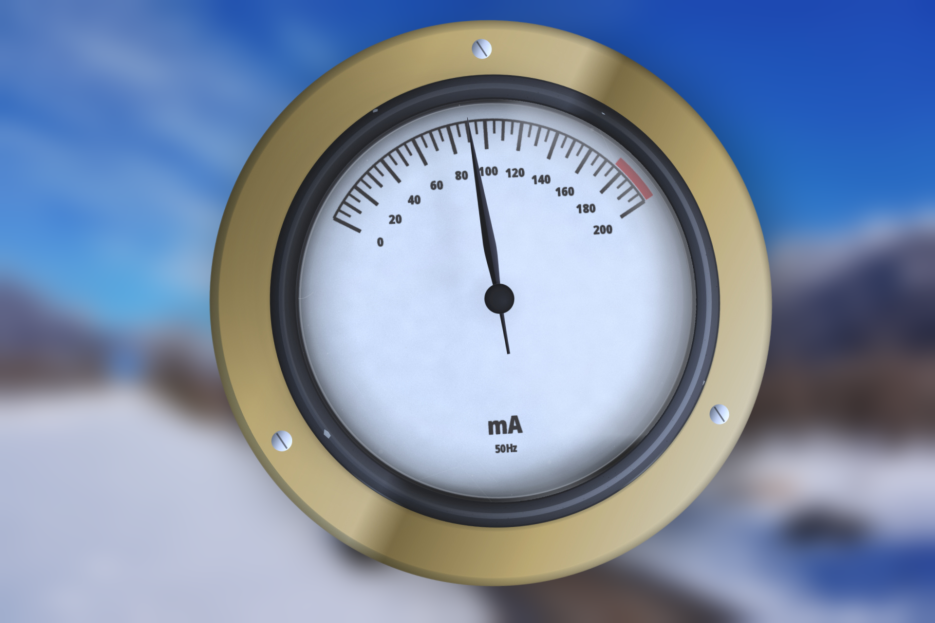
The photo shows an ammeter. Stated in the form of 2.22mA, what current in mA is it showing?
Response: 90mA
